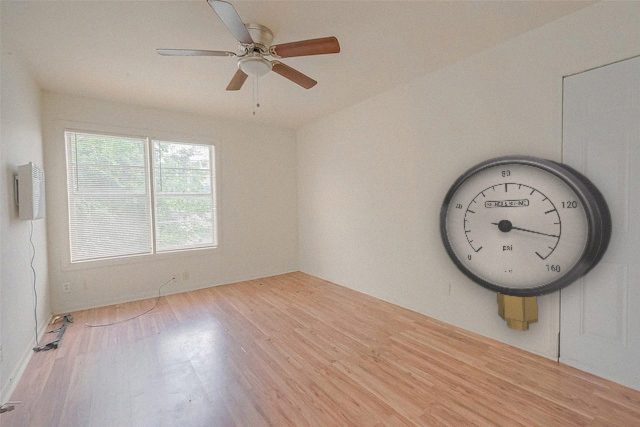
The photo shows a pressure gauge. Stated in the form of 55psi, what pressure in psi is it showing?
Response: 140psi
